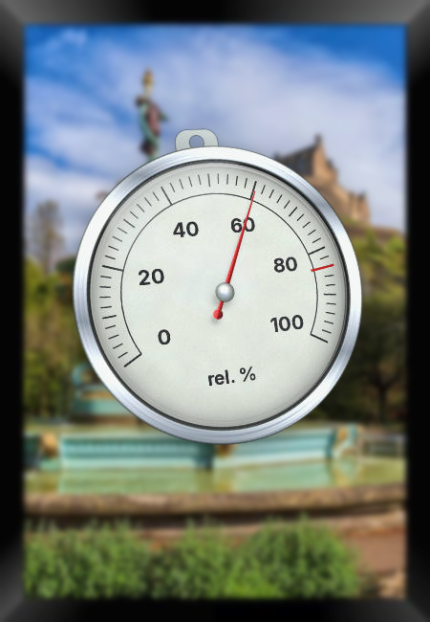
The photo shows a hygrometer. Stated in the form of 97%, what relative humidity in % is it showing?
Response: 60%
